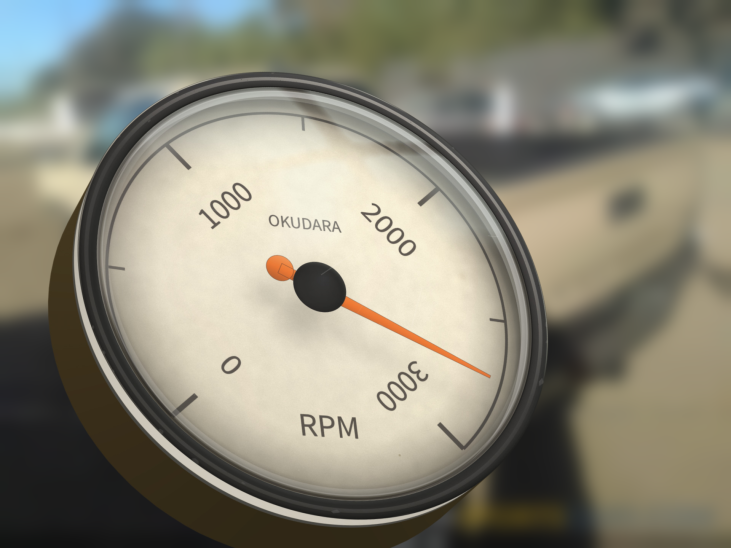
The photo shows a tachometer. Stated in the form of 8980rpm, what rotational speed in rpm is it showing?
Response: 2750rpm
